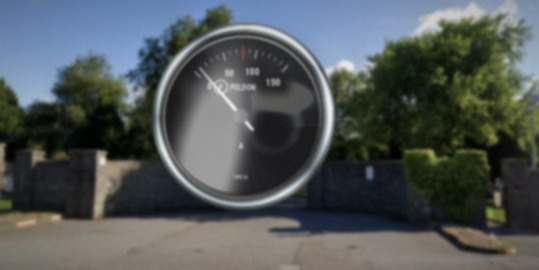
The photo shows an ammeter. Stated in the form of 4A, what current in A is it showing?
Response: 10A
